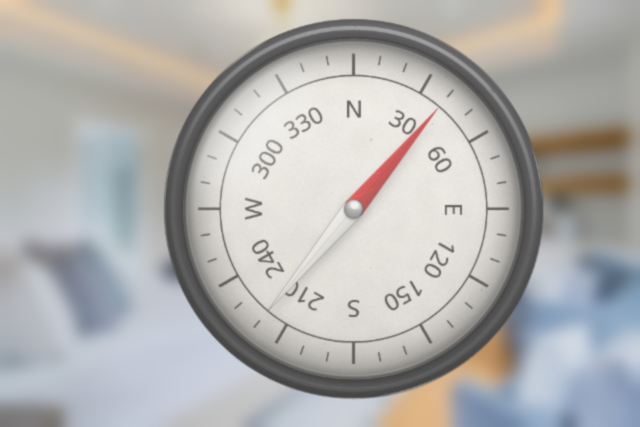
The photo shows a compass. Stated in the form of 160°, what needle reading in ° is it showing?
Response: 40°
